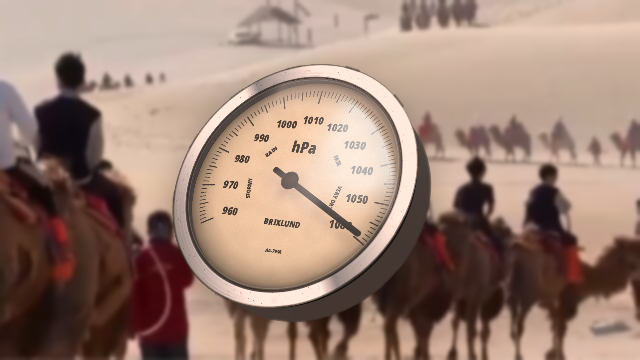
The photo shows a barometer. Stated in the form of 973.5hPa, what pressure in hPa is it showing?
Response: 1059hPa
